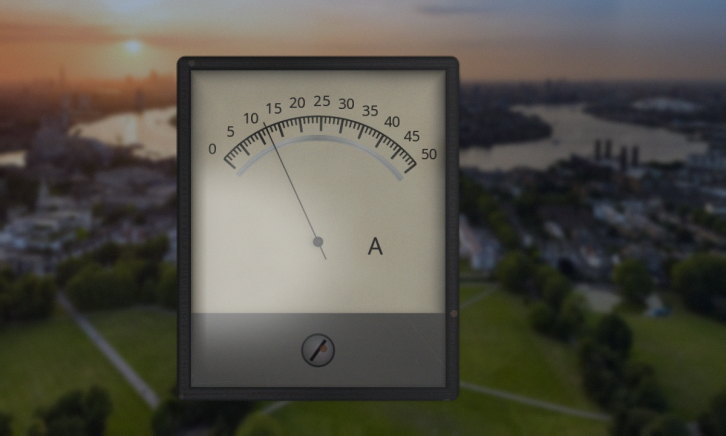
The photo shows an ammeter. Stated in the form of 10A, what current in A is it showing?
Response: 12A
